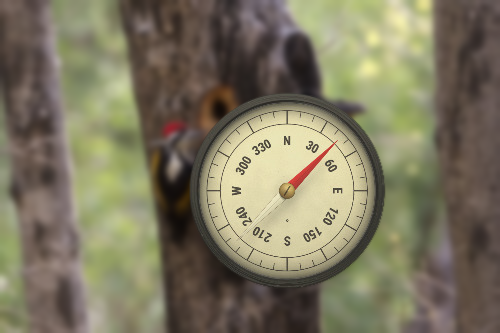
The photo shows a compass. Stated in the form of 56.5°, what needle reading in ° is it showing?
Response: 45°
